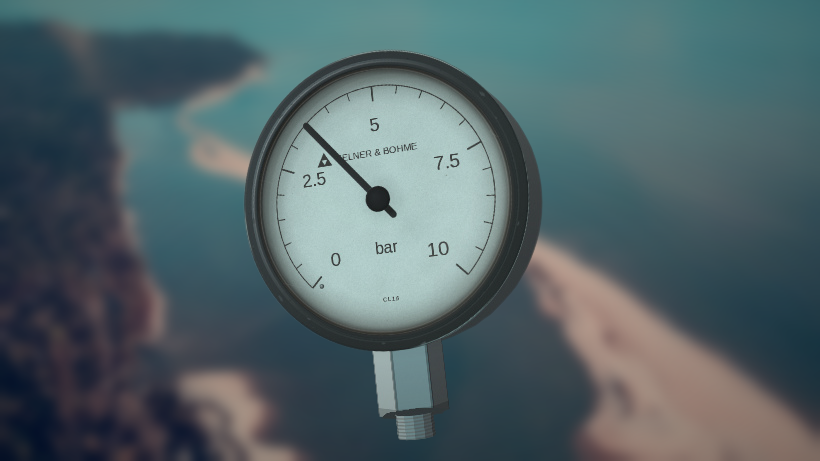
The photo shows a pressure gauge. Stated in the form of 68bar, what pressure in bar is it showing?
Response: 3.5bar
